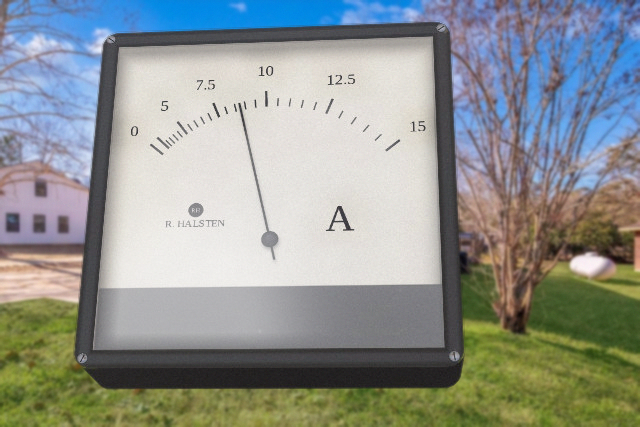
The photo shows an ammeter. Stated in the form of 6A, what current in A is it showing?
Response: 8.75A
